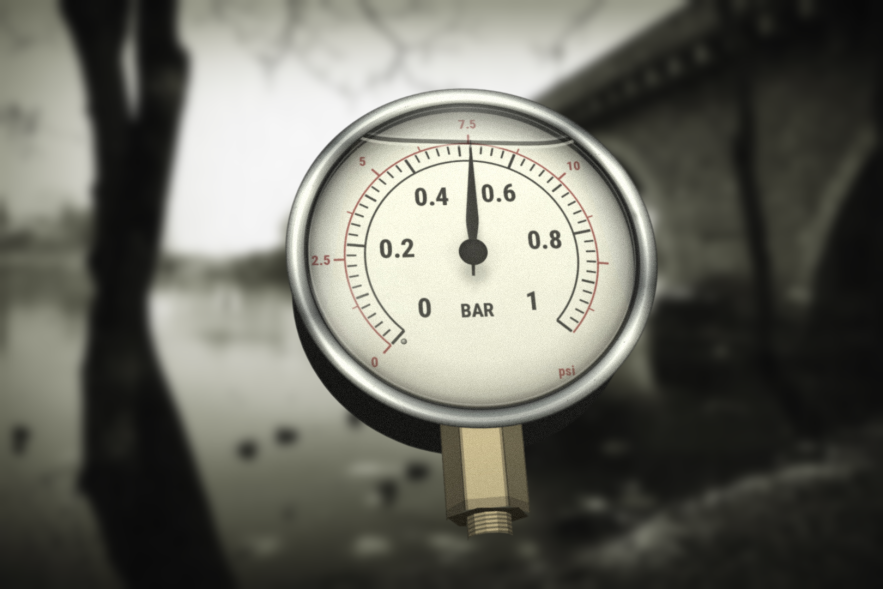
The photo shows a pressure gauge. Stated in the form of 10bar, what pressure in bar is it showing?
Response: 0.52bar
